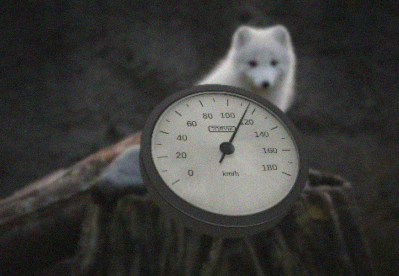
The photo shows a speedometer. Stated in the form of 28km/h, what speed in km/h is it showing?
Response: 115km/h
